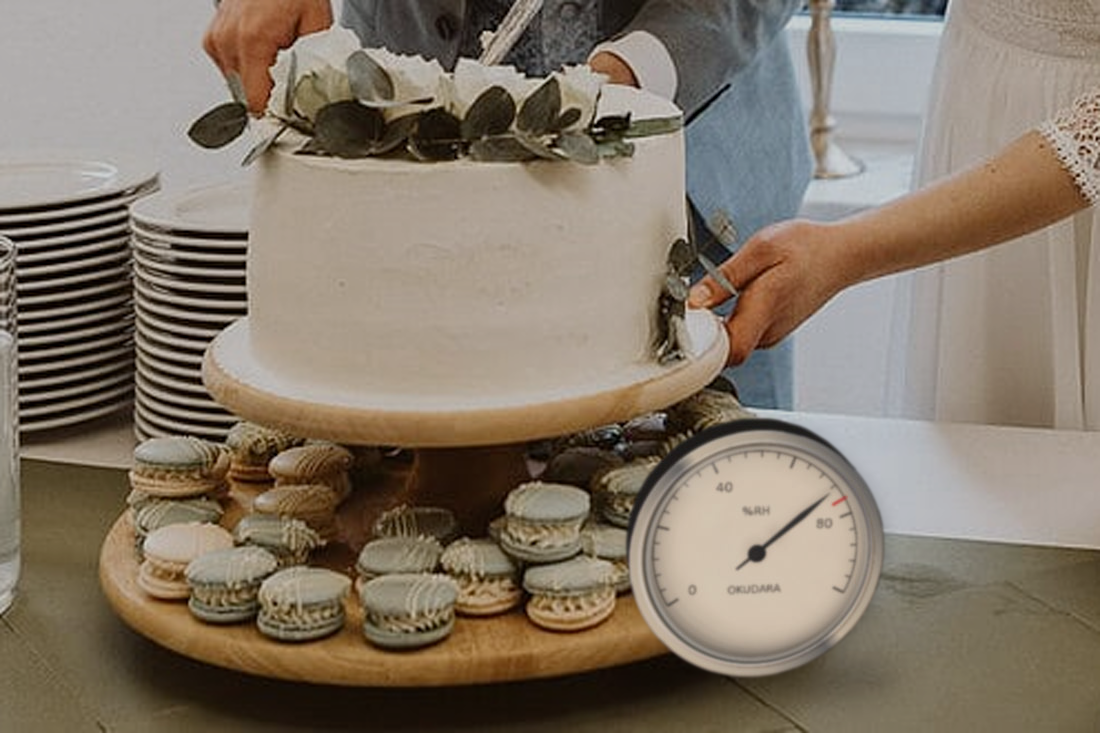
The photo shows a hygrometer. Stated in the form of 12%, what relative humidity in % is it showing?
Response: 72%
